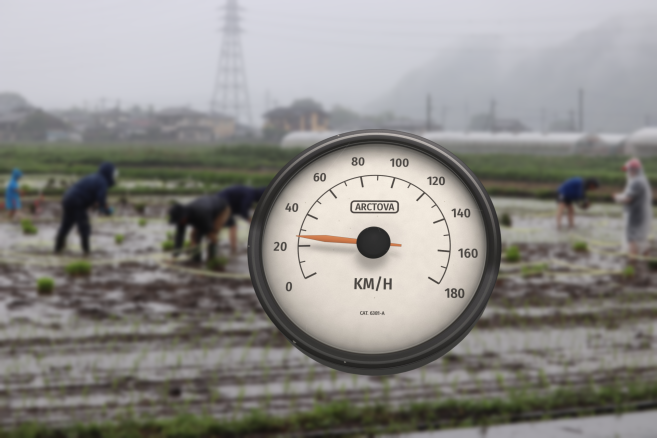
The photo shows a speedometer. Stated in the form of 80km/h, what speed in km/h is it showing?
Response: 25km/h
